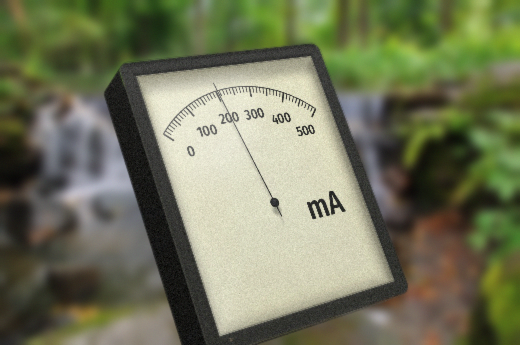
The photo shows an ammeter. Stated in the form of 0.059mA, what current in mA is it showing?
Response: 200mA
